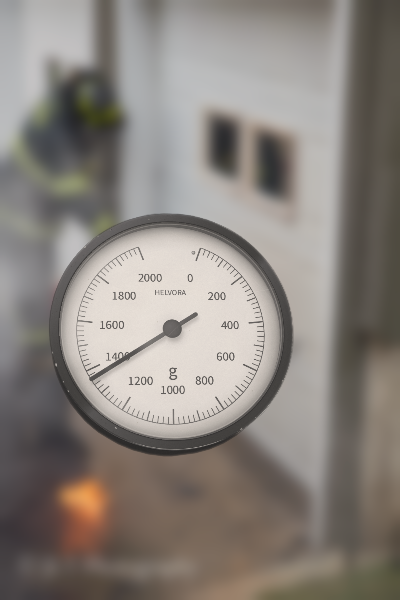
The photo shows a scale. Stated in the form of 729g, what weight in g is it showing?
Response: 1360g
